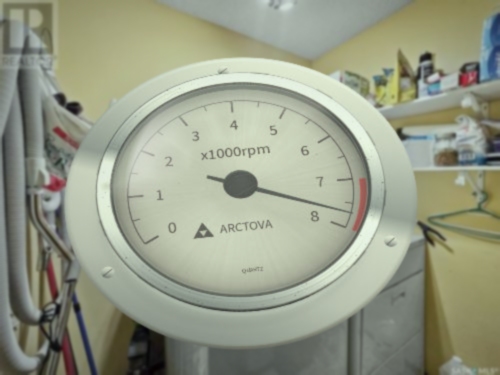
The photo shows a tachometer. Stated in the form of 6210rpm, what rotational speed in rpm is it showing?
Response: 7750rpm
